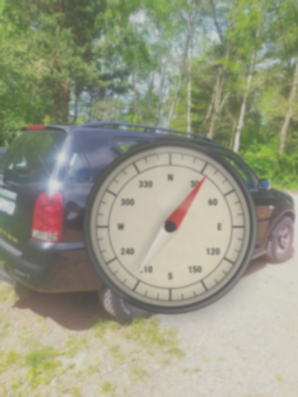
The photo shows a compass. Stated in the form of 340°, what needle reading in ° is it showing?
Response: 35°
